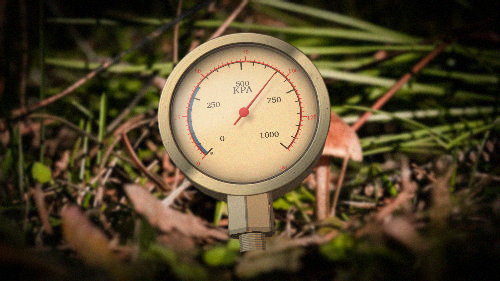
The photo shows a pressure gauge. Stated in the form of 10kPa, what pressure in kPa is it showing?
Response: 650kPa
